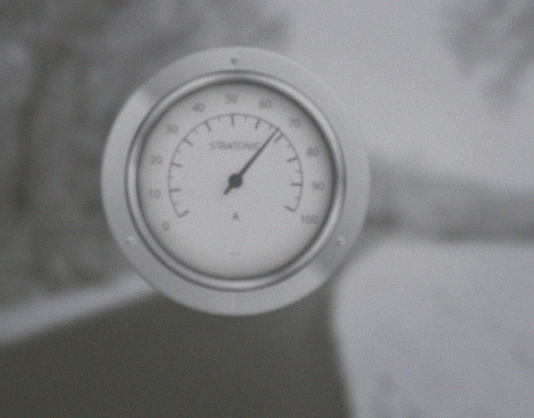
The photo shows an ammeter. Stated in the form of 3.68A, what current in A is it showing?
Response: 67.5A
